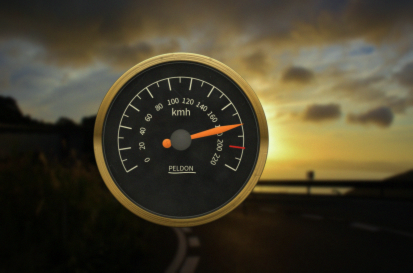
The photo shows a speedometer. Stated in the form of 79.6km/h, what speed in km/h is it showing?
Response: 180km/h
